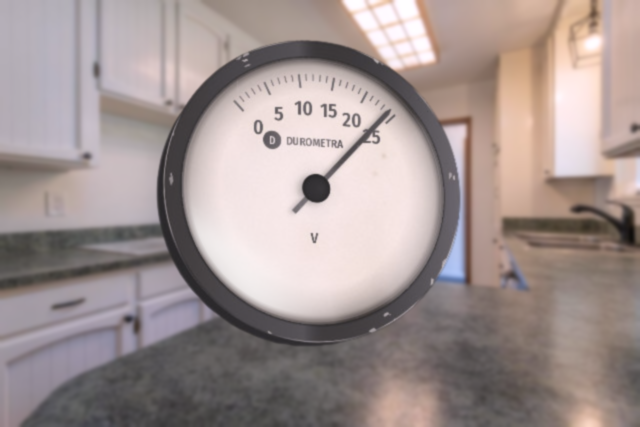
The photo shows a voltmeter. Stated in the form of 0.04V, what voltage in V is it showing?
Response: 24V
